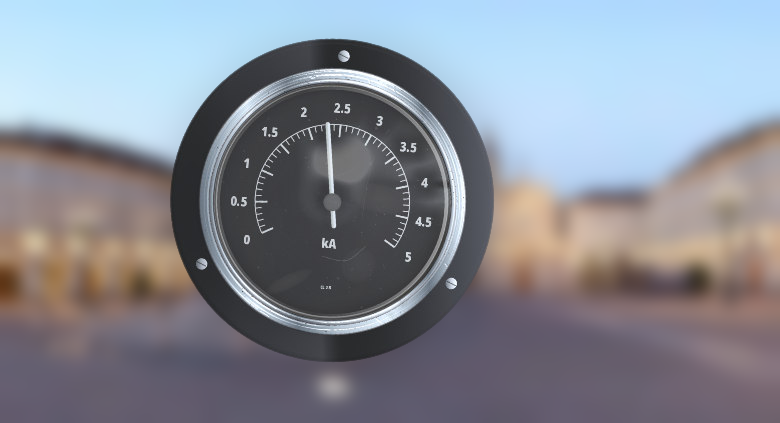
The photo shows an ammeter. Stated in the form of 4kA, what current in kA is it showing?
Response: 2.3kA
